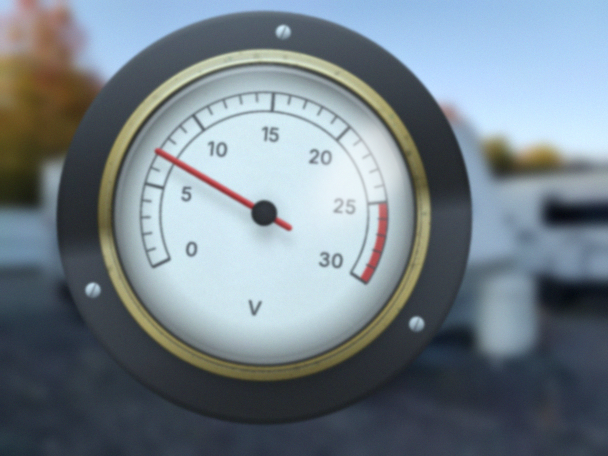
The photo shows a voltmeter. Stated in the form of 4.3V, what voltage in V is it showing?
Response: 7V
